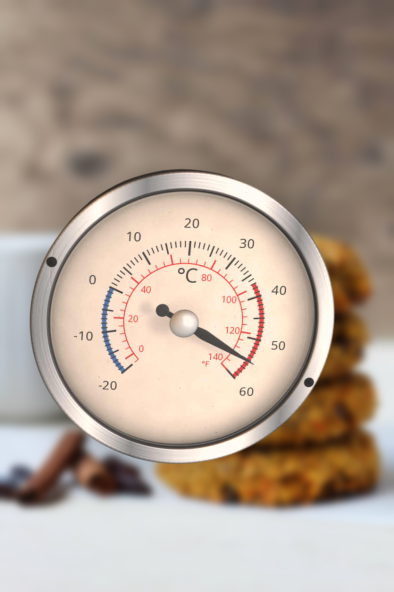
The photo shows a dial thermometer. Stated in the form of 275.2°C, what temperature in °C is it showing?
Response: 55°C
